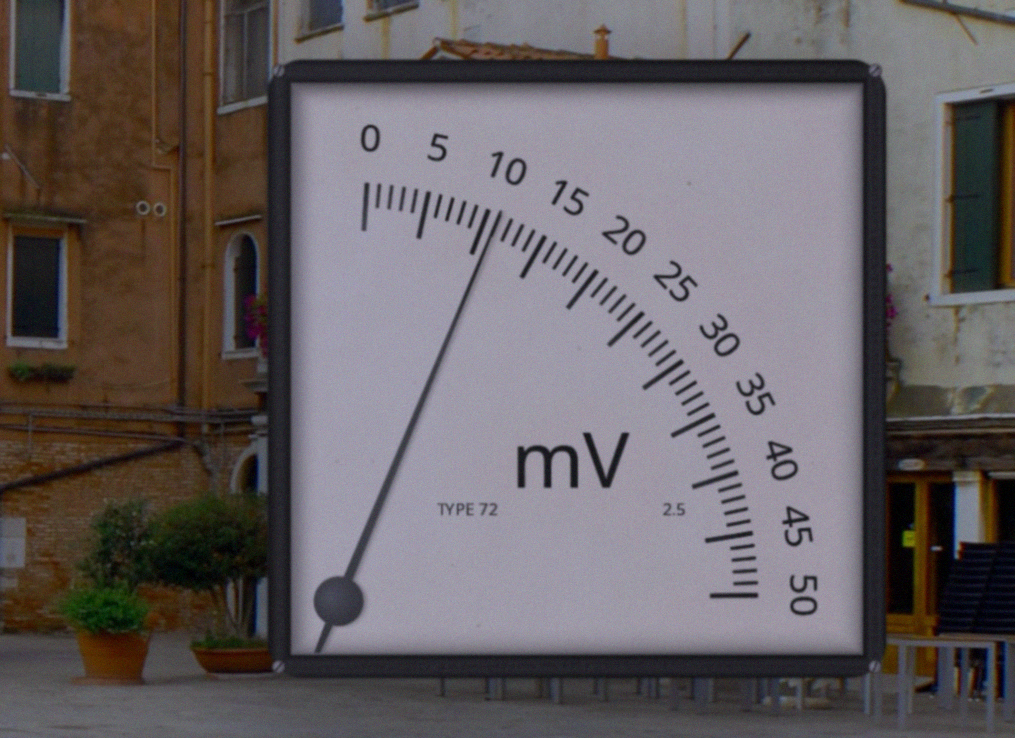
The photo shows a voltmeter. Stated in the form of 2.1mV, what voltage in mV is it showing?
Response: 11mV
